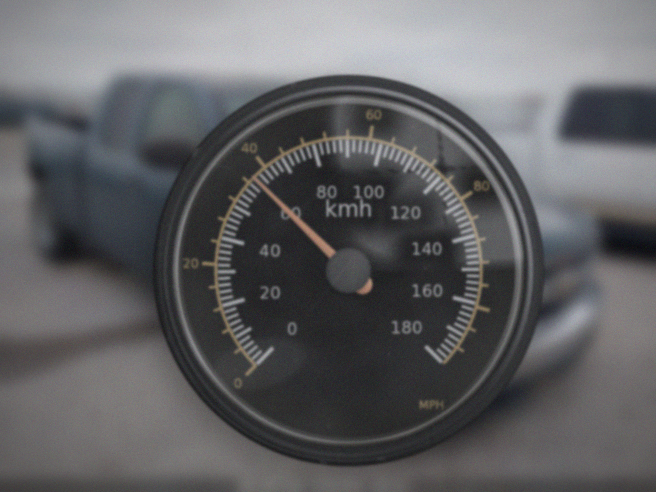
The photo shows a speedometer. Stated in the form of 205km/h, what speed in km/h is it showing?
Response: 60km/h
